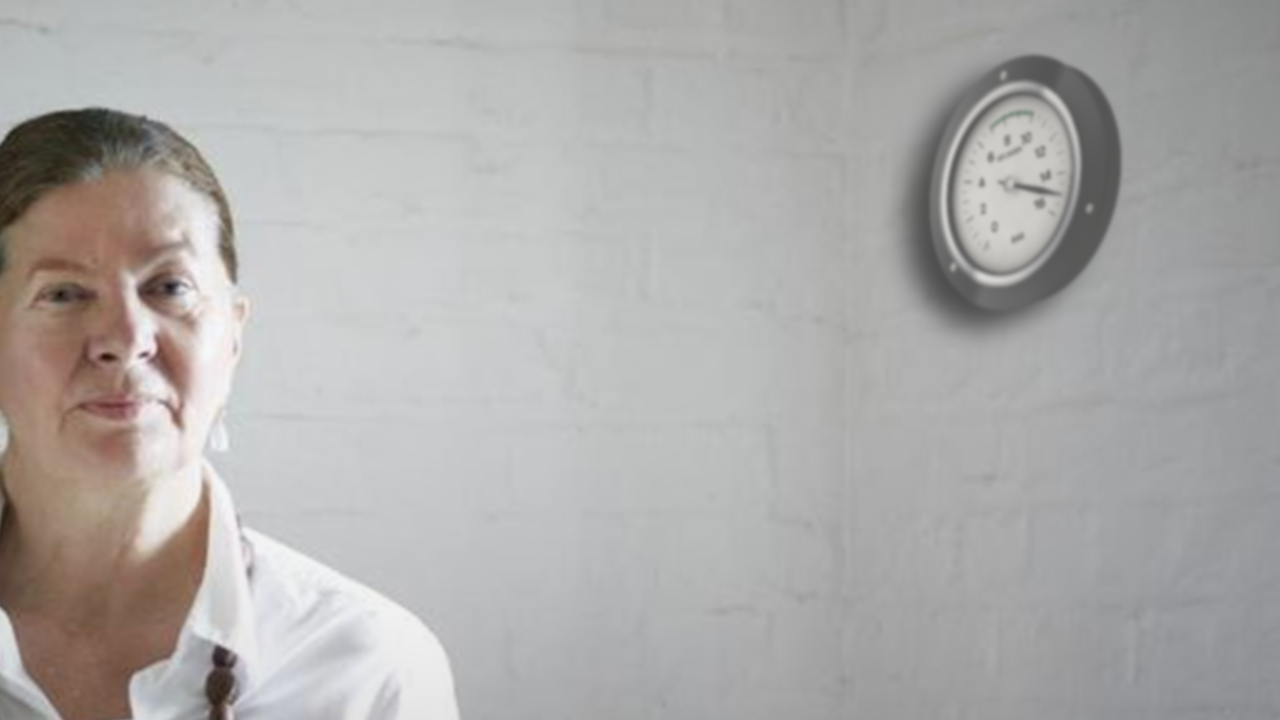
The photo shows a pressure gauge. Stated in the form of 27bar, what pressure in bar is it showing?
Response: 15bar
